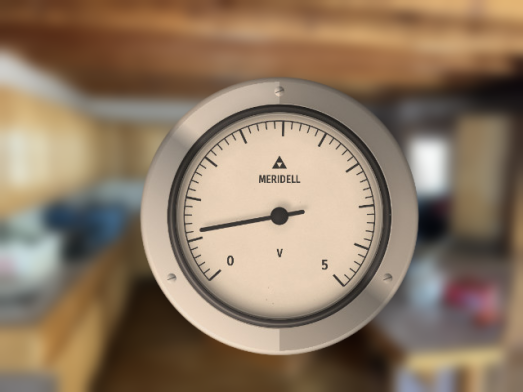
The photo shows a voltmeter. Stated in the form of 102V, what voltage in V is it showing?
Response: 0.6V
